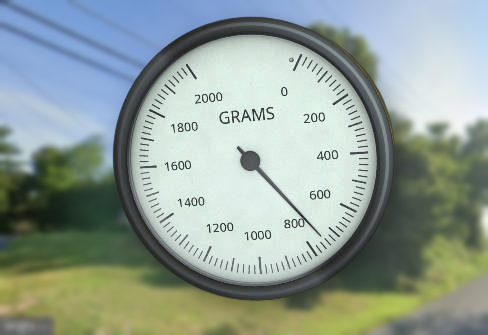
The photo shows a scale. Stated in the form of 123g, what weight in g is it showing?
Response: 740g
